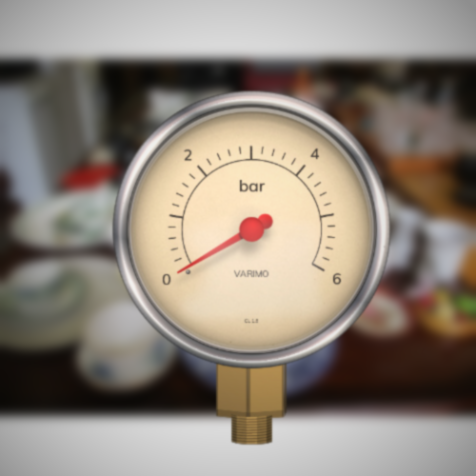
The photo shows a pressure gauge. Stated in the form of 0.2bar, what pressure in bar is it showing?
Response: 0bar
